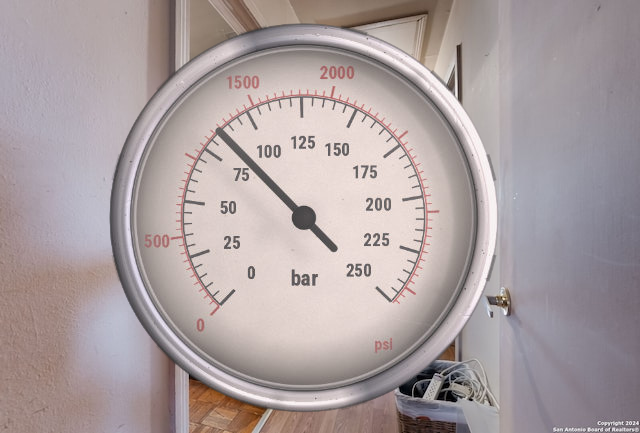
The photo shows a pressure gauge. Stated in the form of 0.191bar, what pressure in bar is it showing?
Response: 85bar
